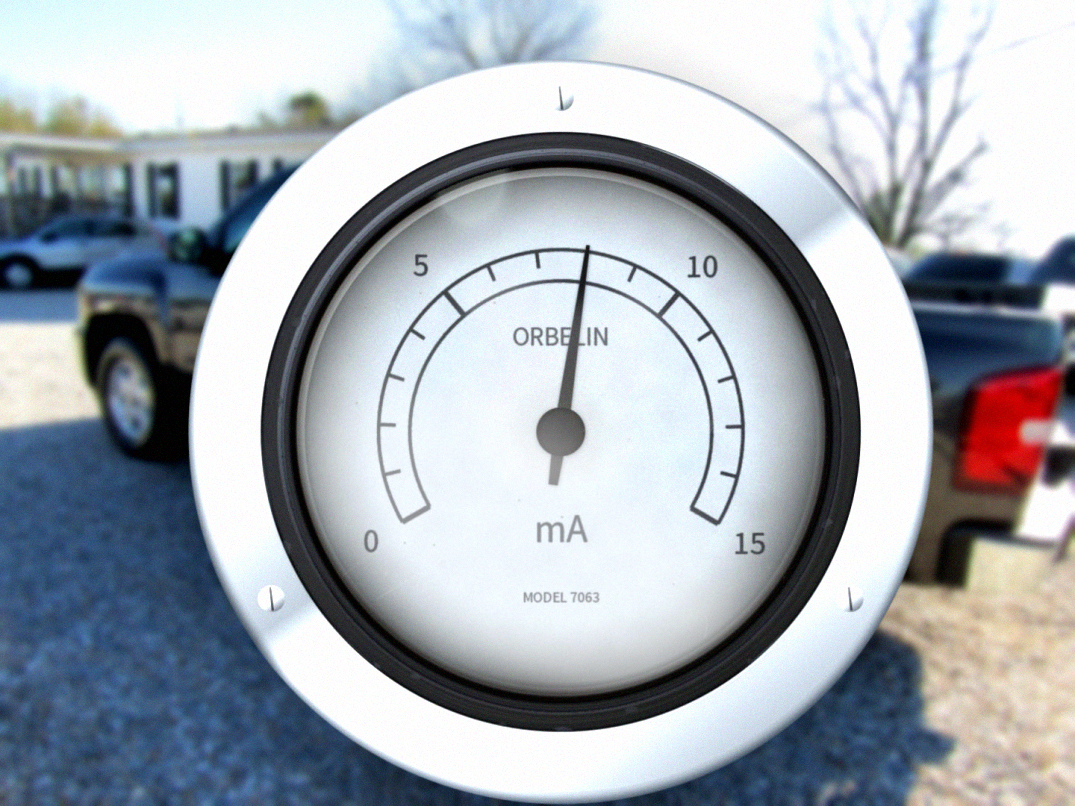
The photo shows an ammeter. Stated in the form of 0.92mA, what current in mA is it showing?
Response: 8mA
